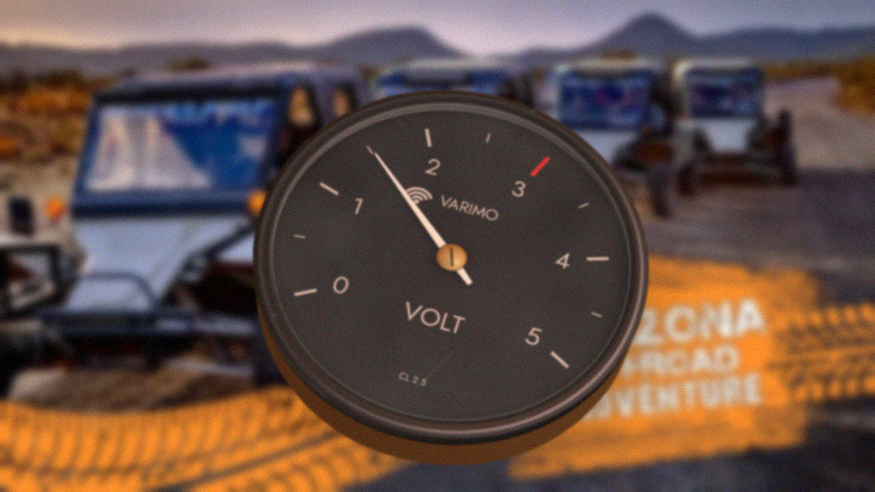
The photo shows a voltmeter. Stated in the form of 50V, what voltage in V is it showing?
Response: 1.5V
